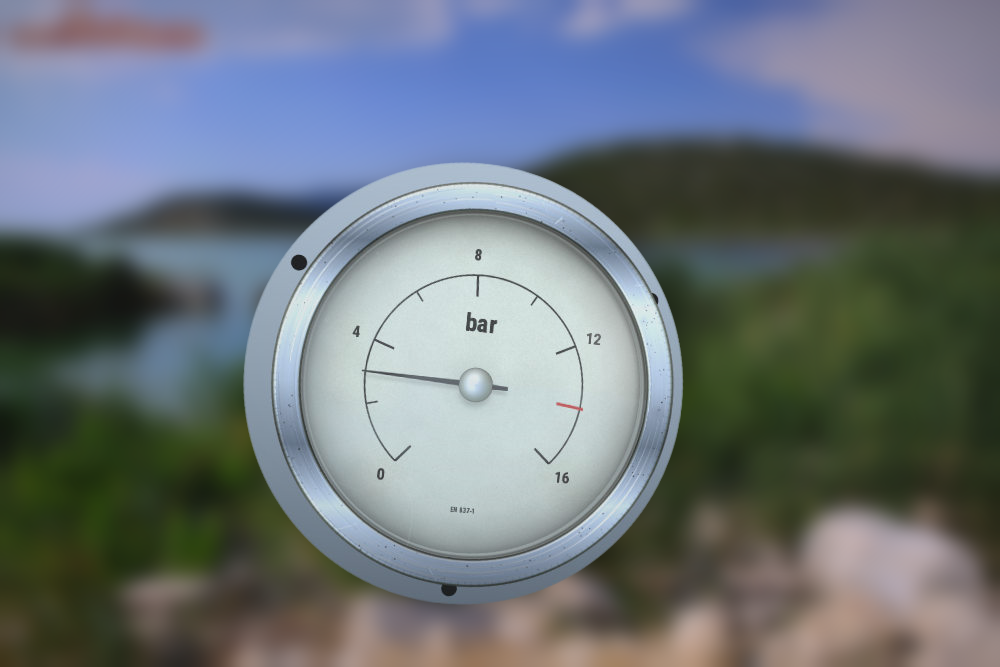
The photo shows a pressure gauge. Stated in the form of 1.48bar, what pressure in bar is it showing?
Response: 3bar
